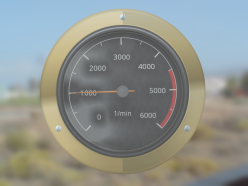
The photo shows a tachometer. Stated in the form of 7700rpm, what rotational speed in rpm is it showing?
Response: 1000rpm
